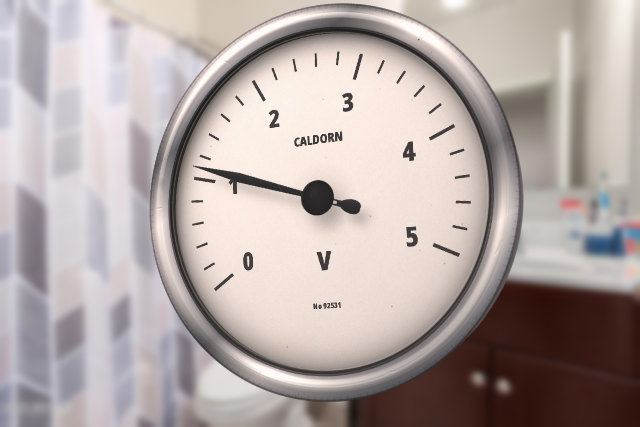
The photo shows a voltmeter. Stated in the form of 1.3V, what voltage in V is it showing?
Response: 1.1V
